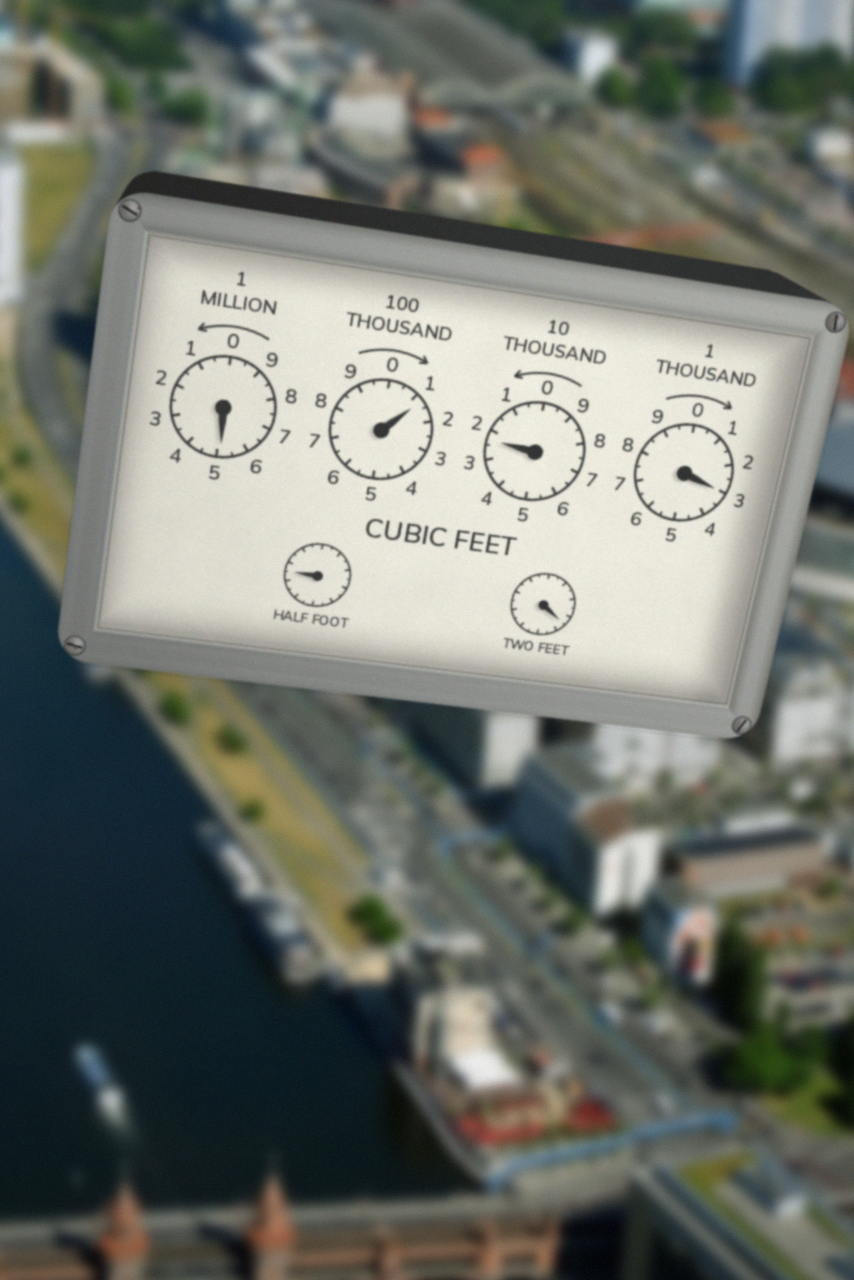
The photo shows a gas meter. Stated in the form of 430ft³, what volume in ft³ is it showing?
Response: 512300ft³
